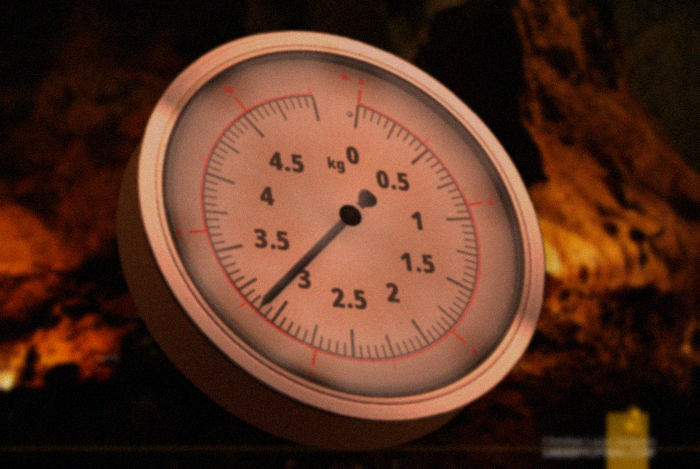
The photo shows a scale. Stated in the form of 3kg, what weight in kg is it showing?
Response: 3.1kg
